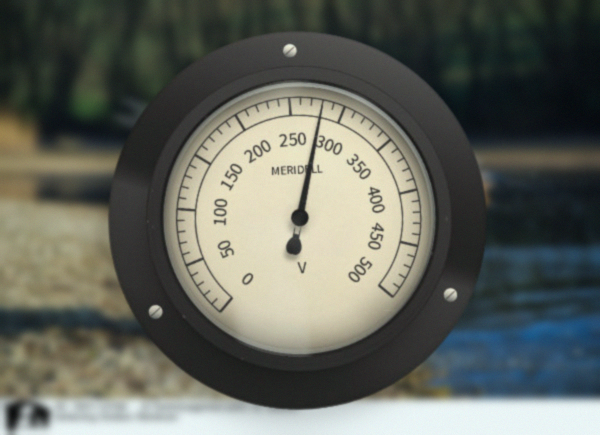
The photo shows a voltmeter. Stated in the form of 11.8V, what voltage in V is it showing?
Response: 280V
